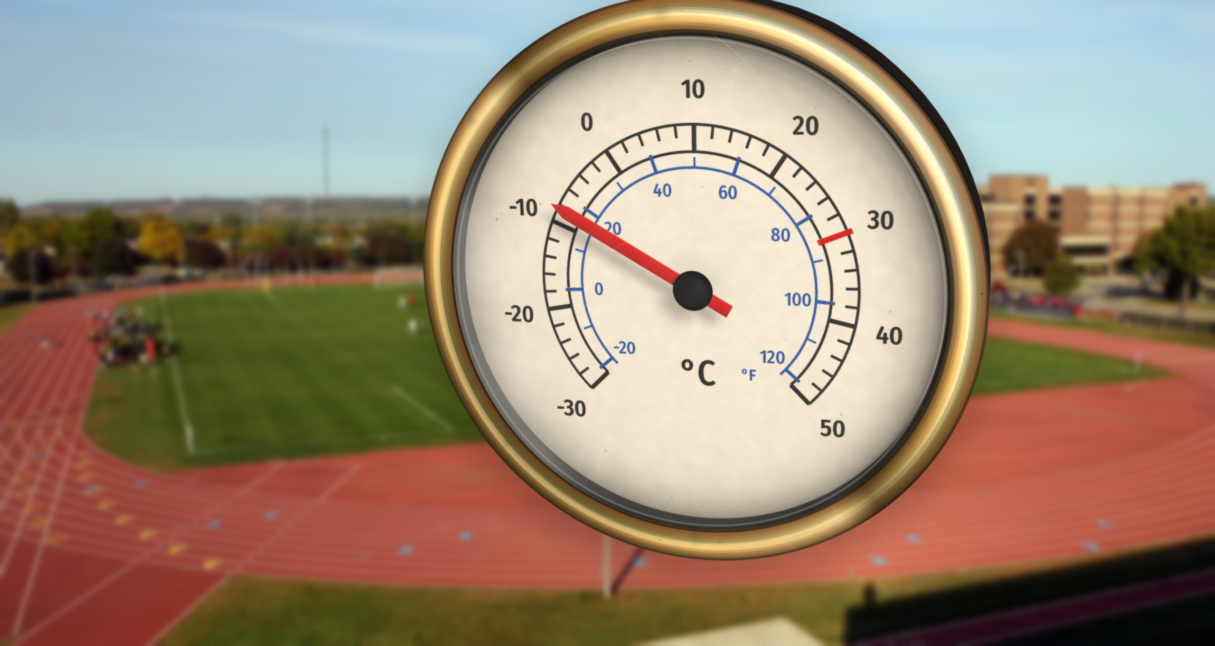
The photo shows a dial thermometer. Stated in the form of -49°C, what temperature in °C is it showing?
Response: -8°C
